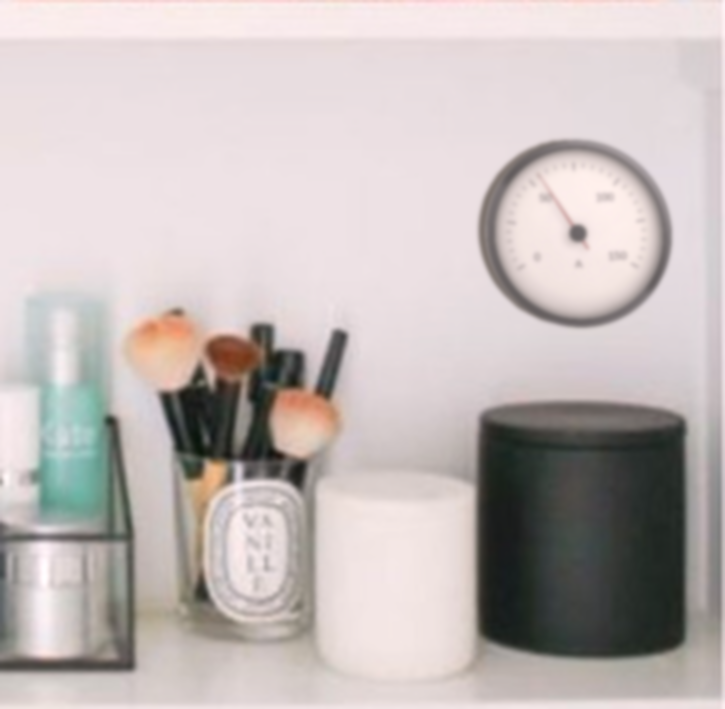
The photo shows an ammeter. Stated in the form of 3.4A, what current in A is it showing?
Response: 55A
